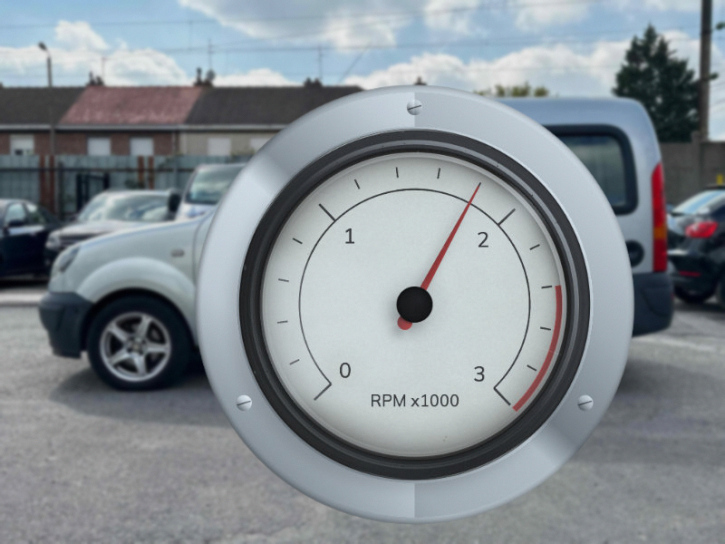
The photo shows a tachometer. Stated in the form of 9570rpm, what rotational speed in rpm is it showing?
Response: 1800rpm
